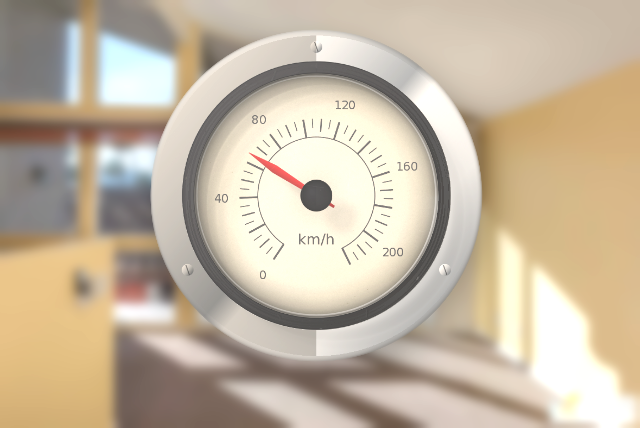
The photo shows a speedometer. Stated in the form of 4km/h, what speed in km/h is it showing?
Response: 65km/h
